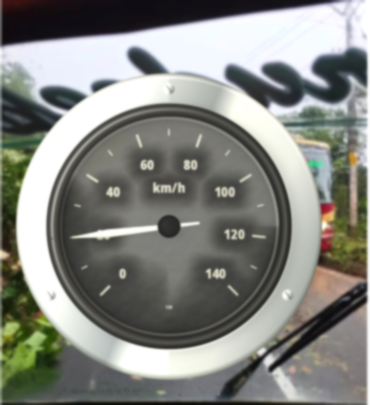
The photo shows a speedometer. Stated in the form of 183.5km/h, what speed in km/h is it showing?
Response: 20km/h
